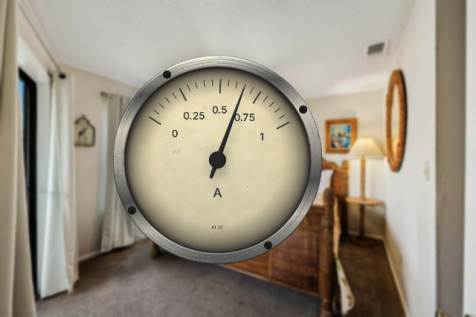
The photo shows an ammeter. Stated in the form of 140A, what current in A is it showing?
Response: 0.65A
